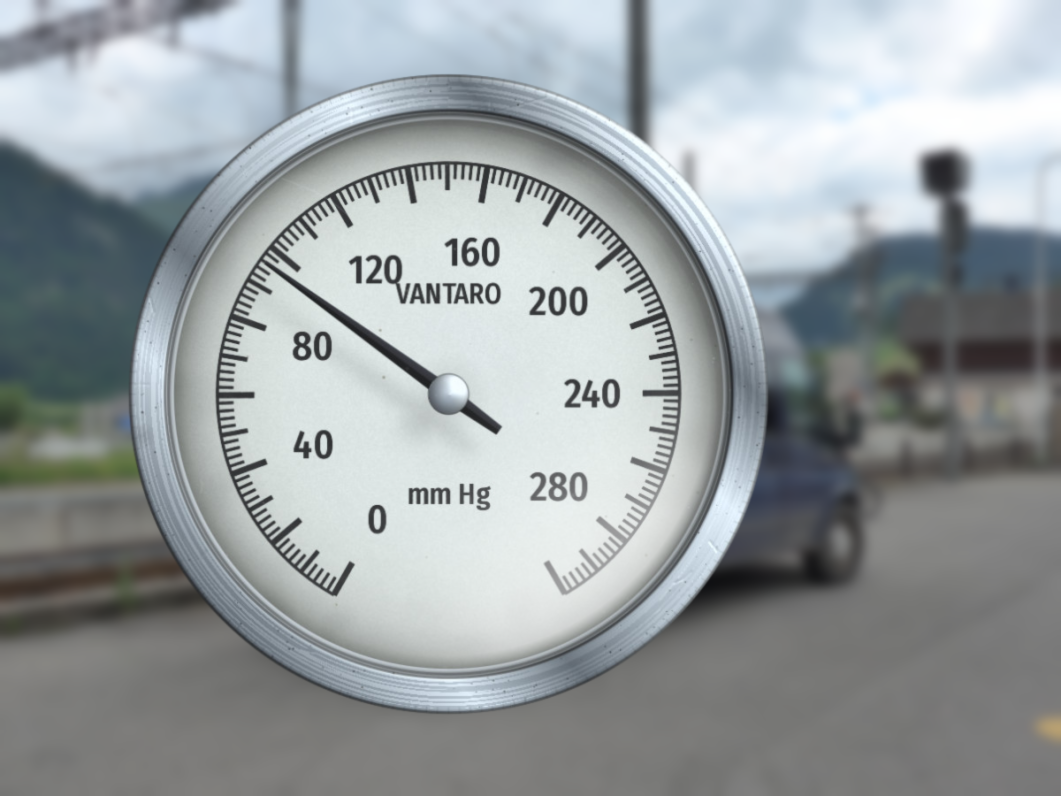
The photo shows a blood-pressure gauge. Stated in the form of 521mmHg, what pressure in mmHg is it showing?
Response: 96mmHg
